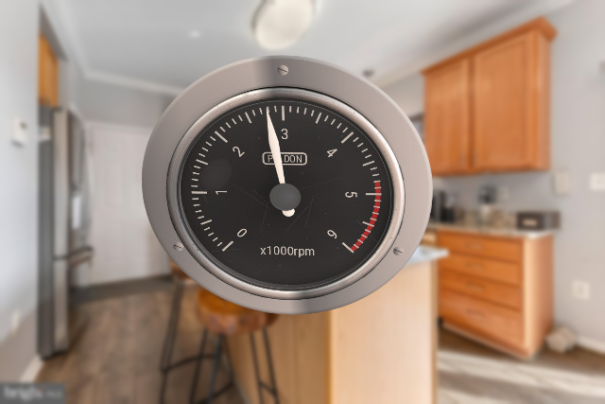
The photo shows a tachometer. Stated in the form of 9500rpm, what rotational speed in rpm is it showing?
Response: 2800rpm
